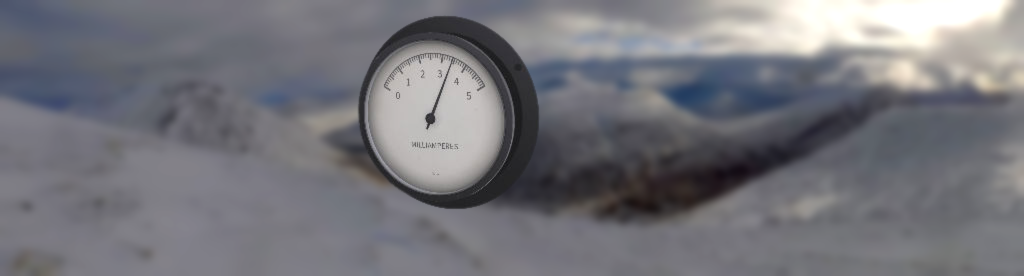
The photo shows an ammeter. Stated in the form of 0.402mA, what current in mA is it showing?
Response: 3.5mA
